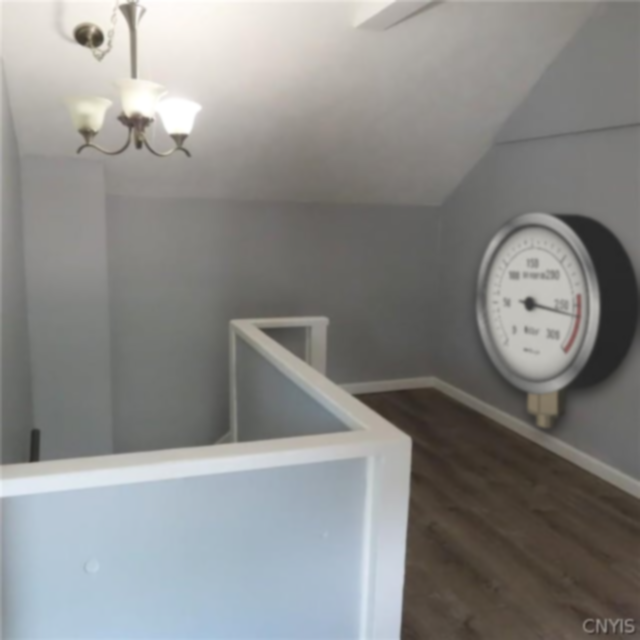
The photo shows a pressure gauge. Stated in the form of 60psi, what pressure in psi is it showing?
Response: 260psi
